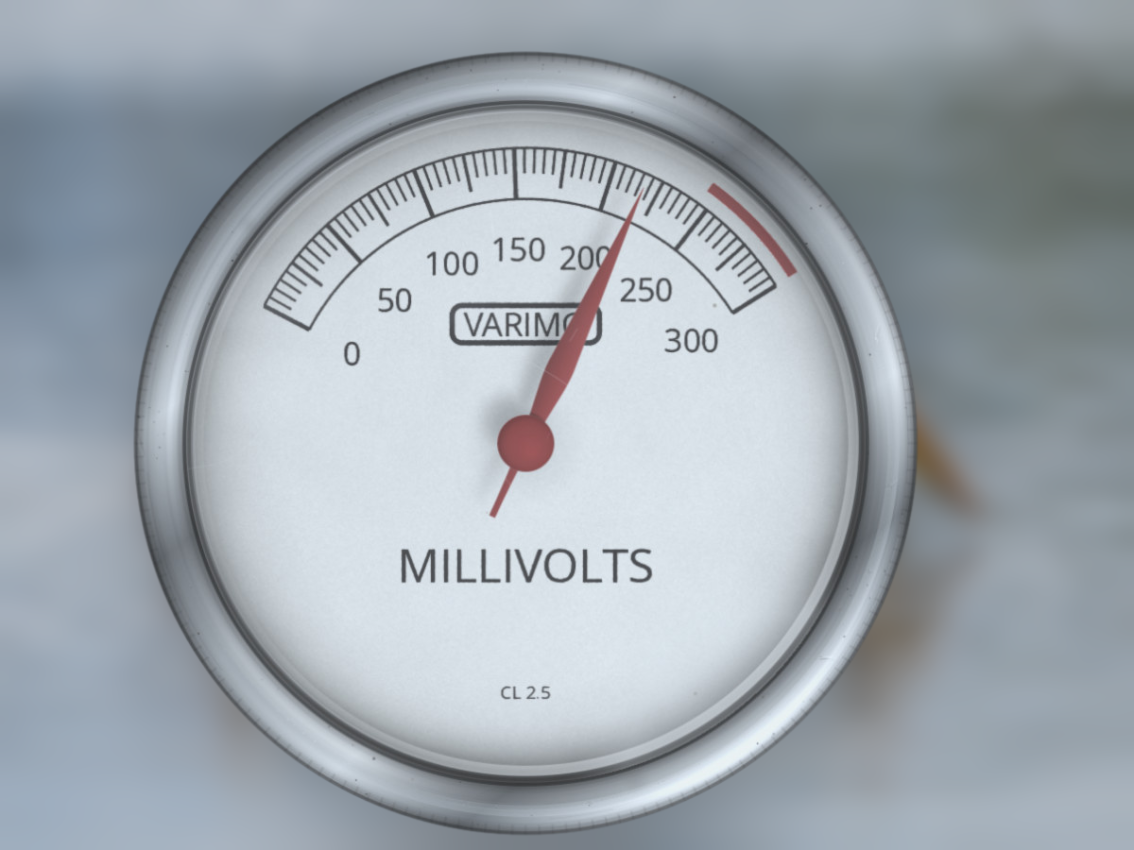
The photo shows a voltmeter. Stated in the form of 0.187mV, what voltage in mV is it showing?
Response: 217.5mV
